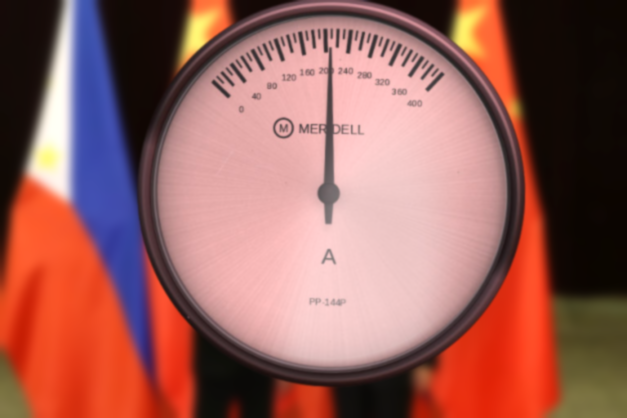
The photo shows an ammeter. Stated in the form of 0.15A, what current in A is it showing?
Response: 210A
